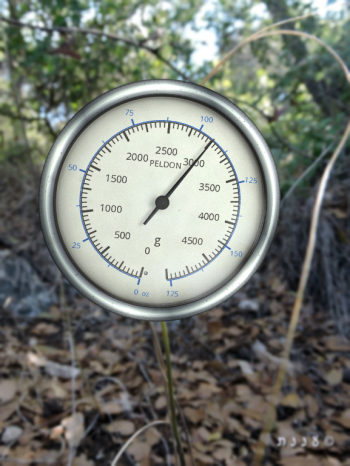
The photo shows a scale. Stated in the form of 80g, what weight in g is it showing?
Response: 3000g
